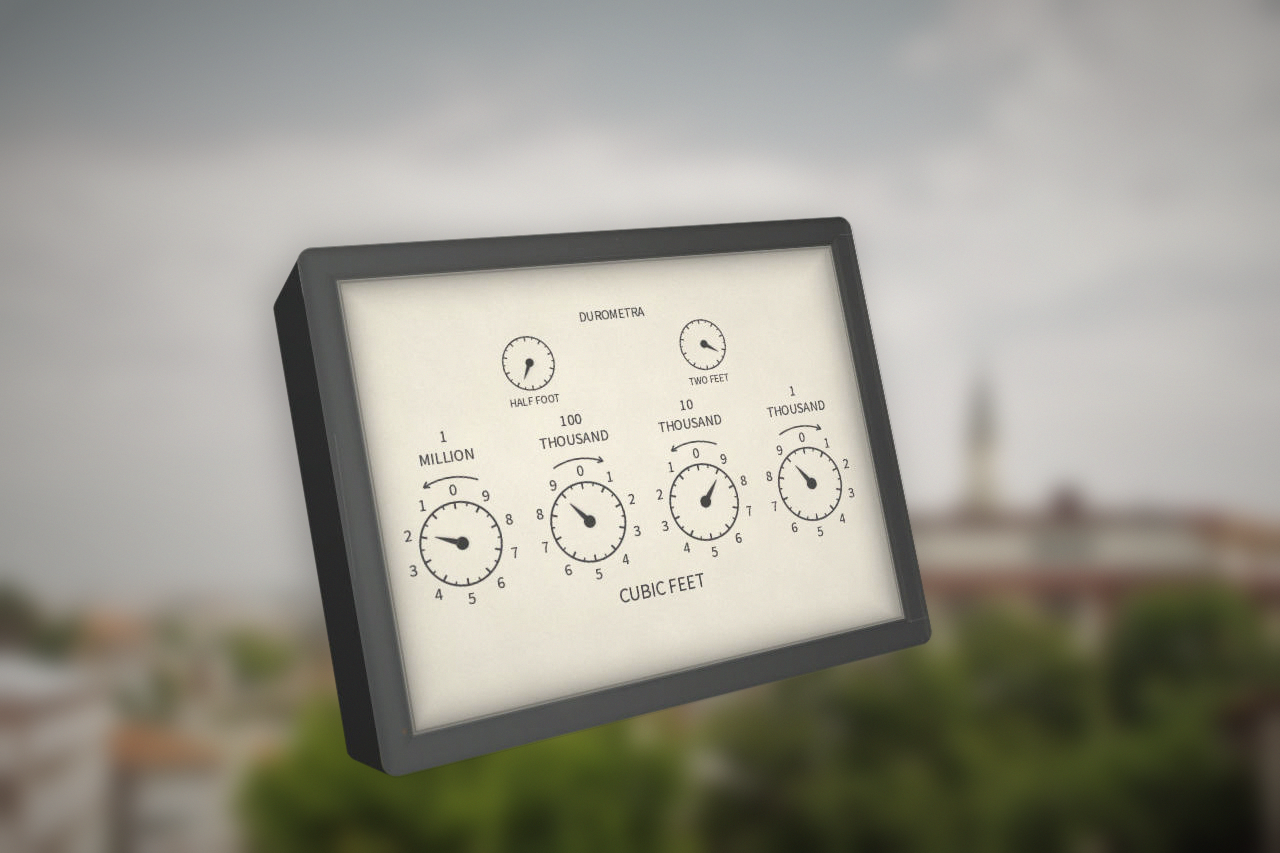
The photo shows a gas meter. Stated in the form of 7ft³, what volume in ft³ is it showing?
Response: 188900ft³
